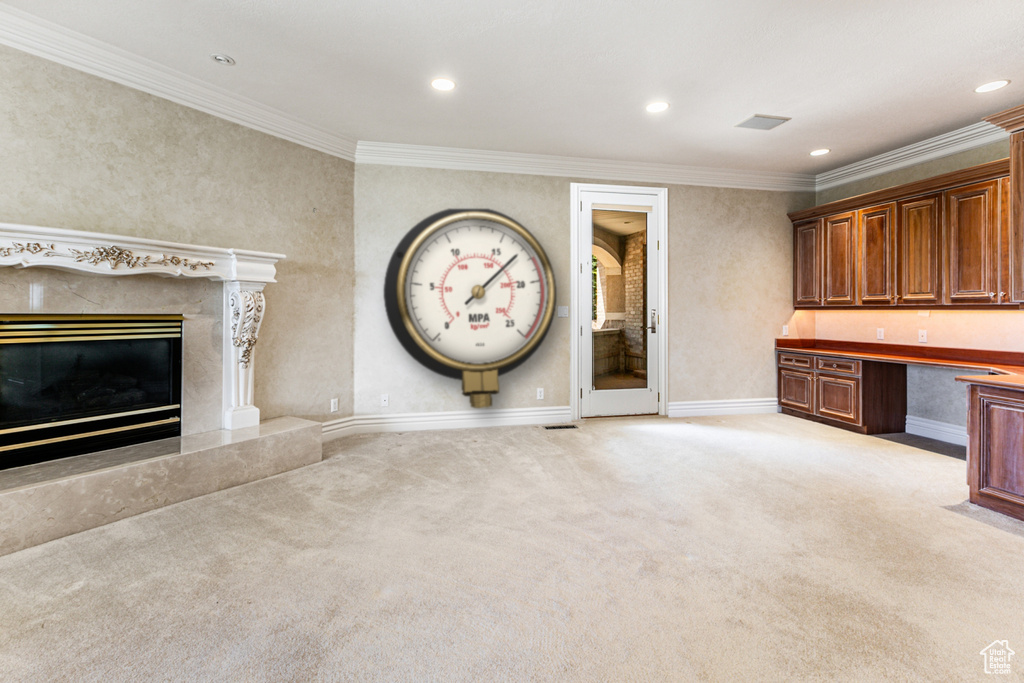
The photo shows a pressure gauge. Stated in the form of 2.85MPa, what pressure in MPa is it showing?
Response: 17MPa
